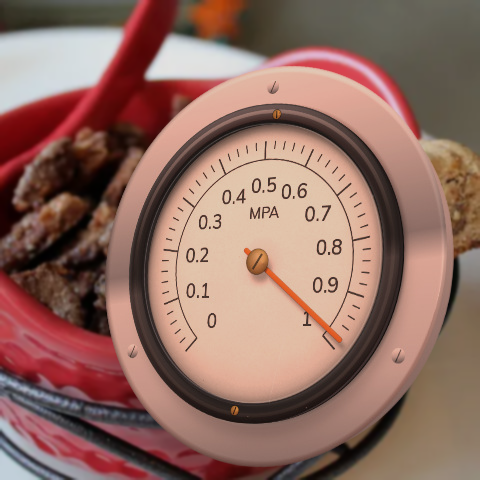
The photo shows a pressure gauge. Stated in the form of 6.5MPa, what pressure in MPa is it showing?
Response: 0.98MPa
